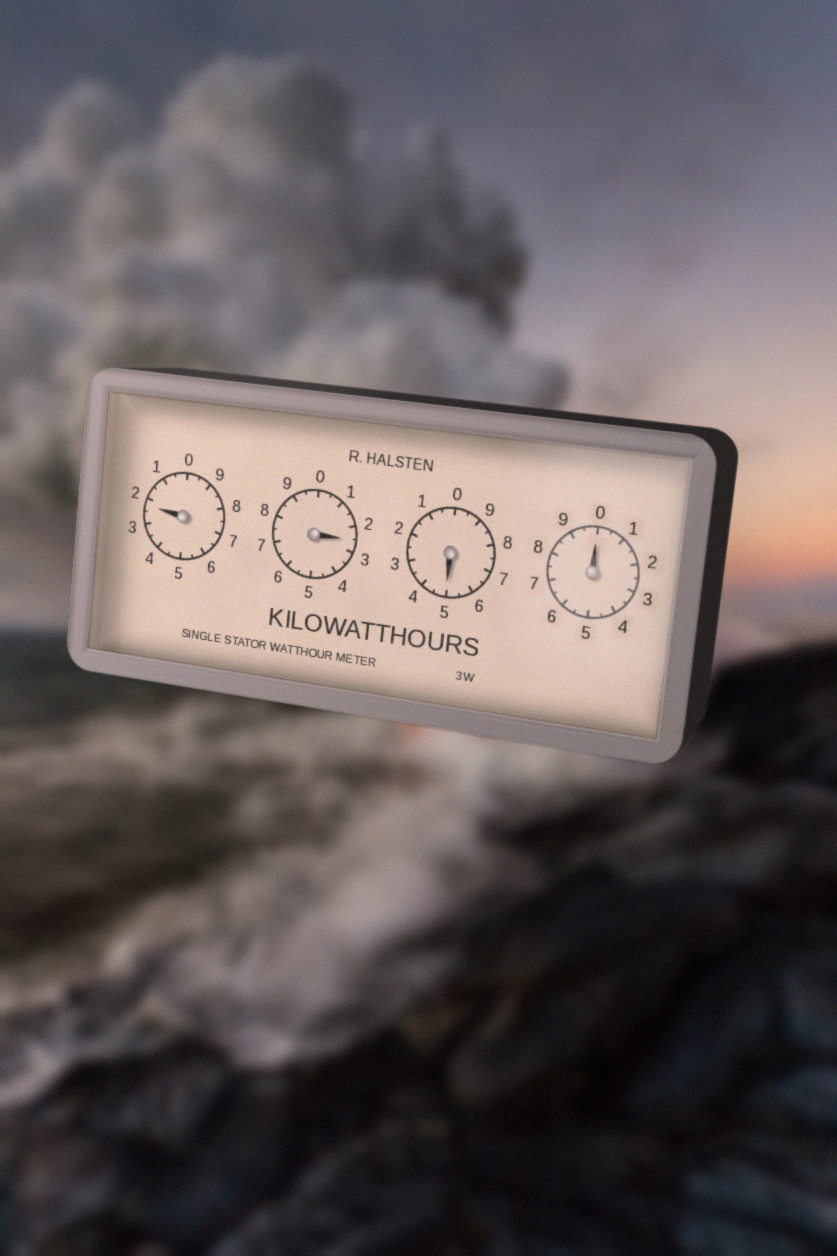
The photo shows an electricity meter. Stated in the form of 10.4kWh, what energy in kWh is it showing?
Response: 2250kWh
